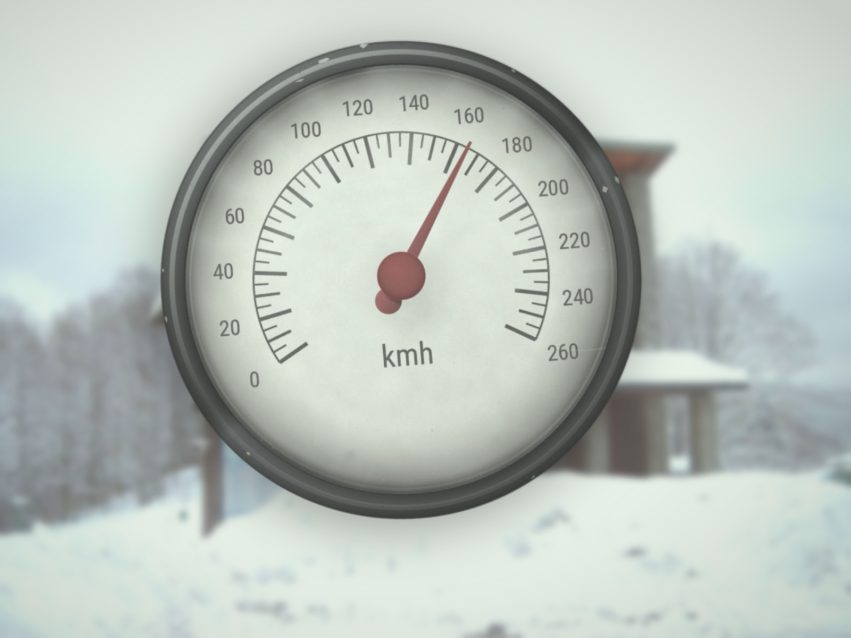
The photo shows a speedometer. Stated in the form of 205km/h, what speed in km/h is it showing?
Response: 165km/h
